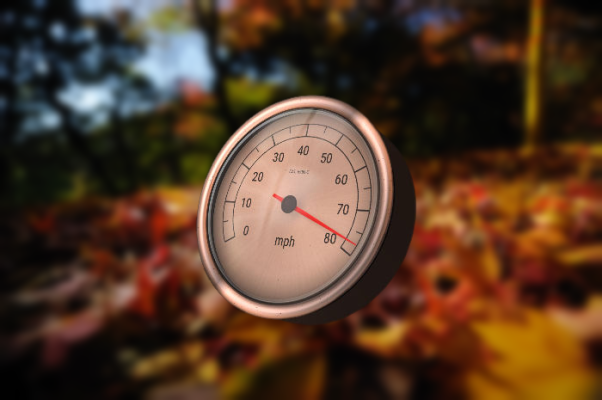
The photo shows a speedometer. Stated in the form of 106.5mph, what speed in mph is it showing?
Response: 77.5mph
